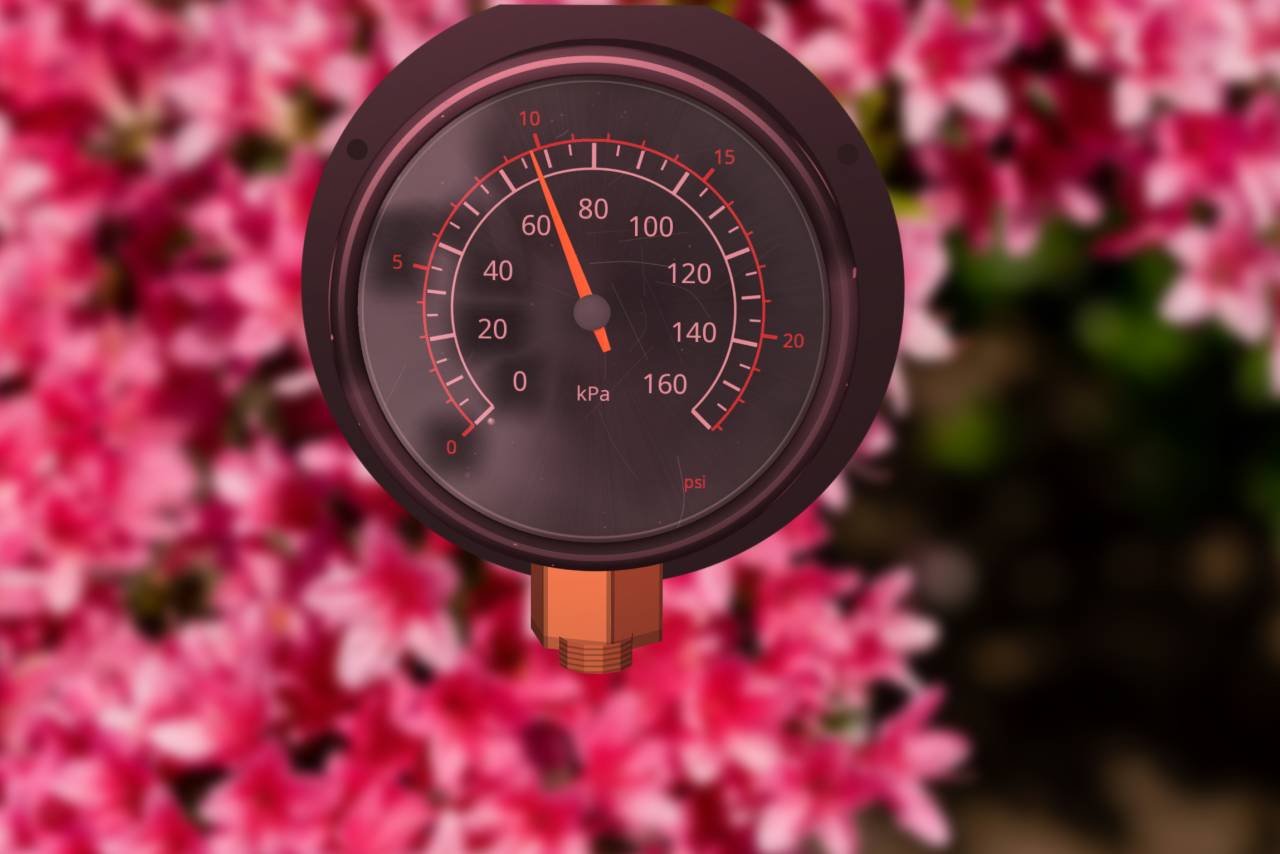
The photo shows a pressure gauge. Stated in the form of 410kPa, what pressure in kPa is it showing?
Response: 67.5kPa
